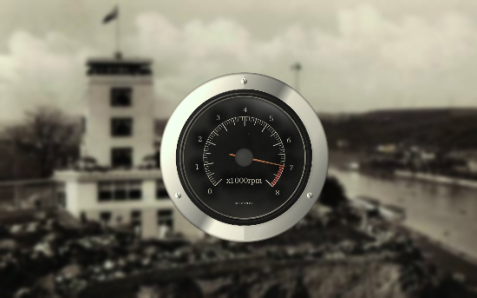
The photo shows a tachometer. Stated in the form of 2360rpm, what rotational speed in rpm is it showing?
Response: 7000rpm
